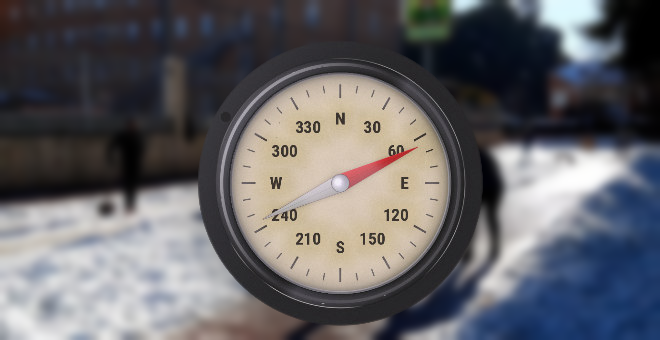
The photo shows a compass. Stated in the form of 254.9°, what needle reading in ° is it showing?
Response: 65°
